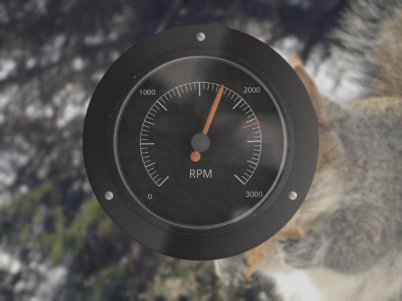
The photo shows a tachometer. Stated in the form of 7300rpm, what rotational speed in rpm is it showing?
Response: 1750rpm
